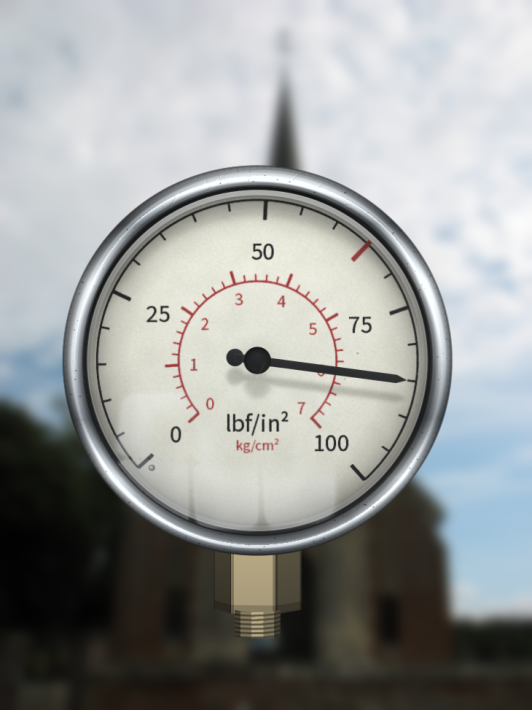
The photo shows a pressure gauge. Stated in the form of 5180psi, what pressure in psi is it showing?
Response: 85psi
